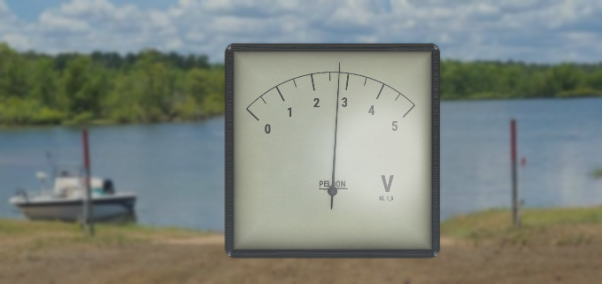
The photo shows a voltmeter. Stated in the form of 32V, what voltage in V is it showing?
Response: 2.75V
